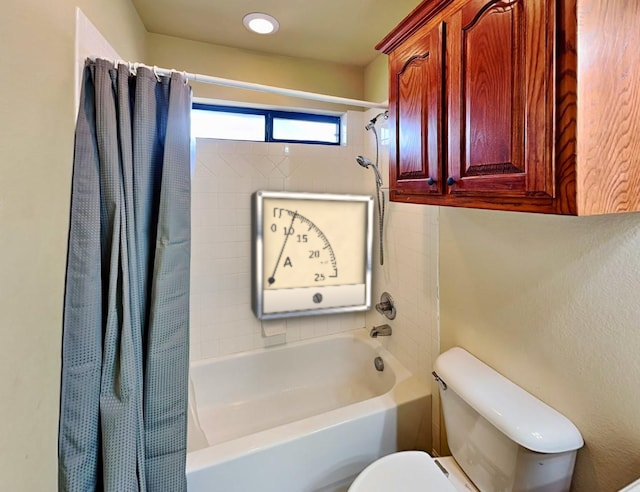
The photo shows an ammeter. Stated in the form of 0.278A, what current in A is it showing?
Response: 10A
